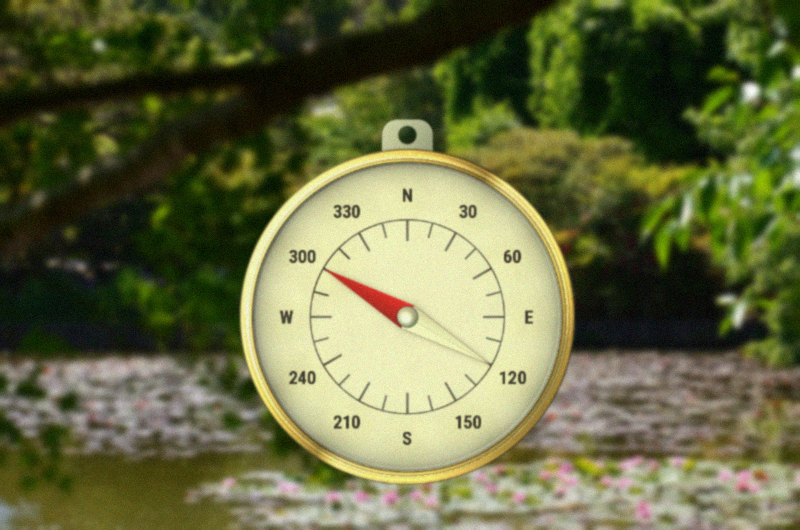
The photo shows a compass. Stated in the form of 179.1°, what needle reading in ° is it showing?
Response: 300°
